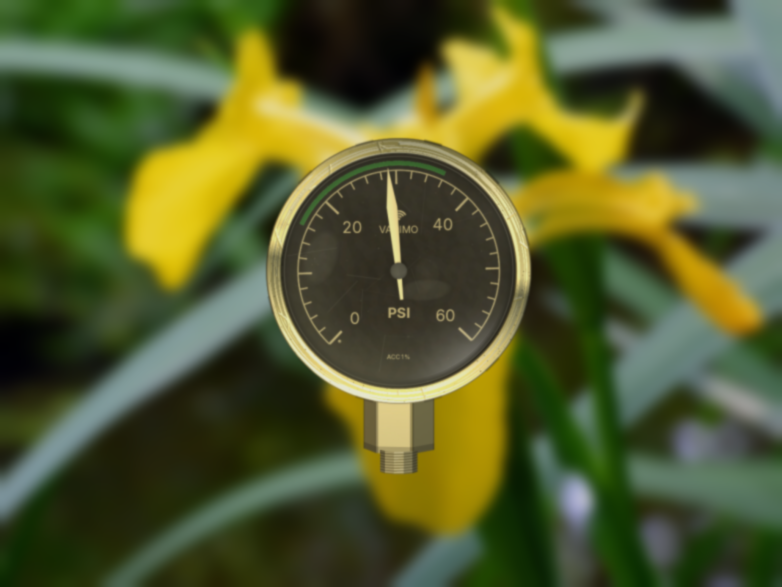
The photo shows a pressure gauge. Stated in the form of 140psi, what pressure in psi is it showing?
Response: 29psi
